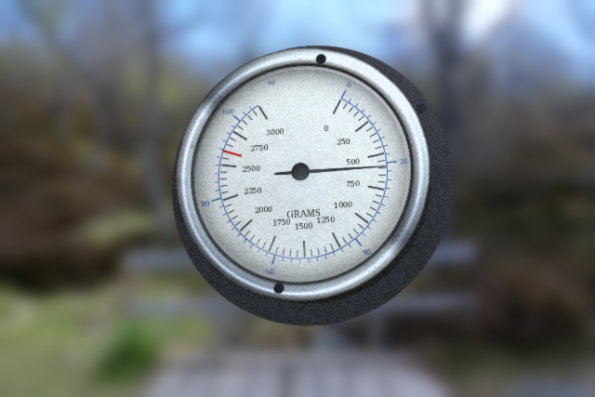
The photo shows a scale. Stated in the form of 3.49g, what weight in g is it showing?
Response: 600g
